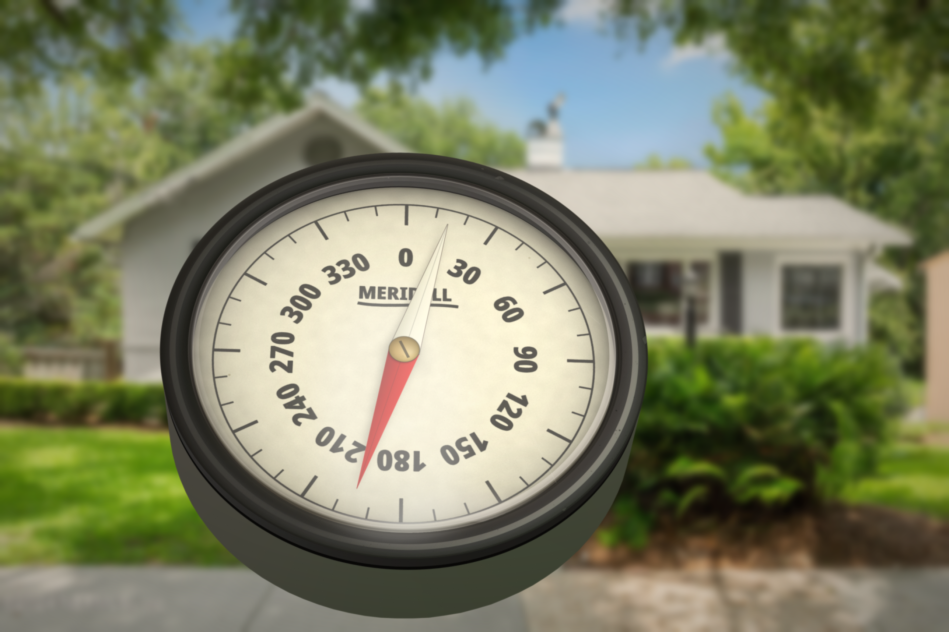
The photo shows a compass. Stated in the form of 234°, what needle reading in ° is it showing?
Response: 195°
